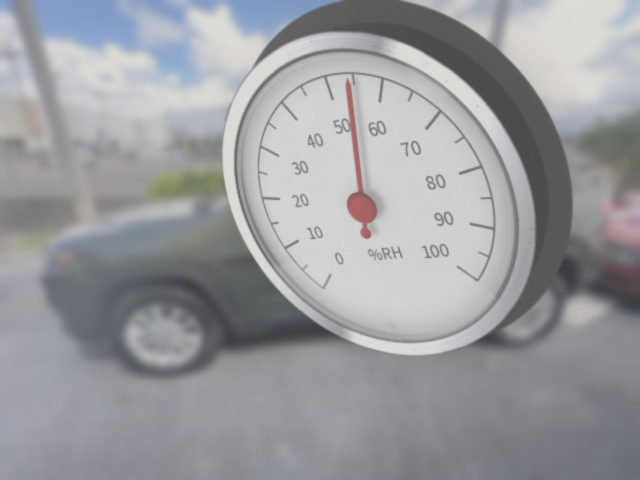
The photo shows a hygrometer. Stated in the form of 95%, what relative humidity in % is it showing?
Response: 55%
